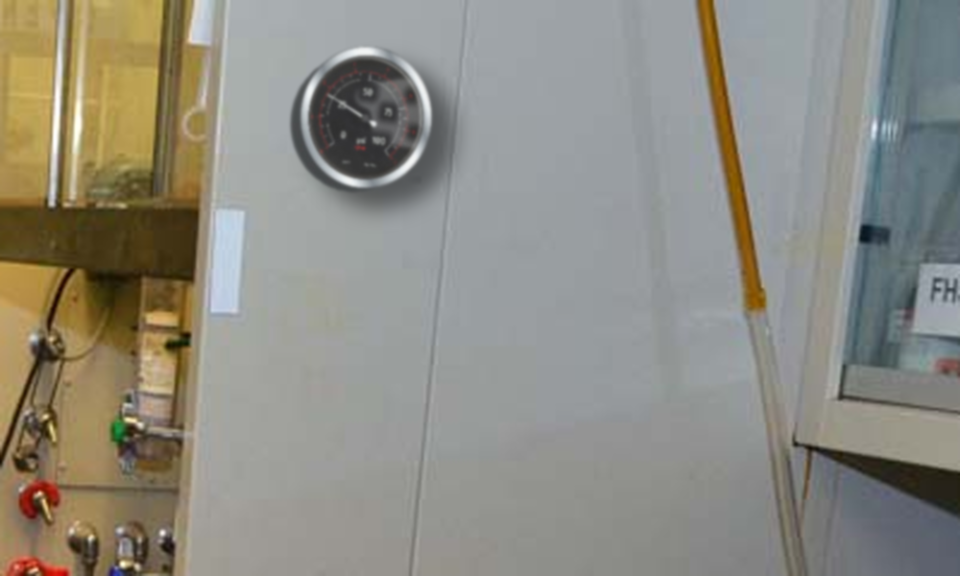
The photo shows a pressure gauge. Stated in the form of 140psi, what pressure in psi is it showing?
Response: 25psi
